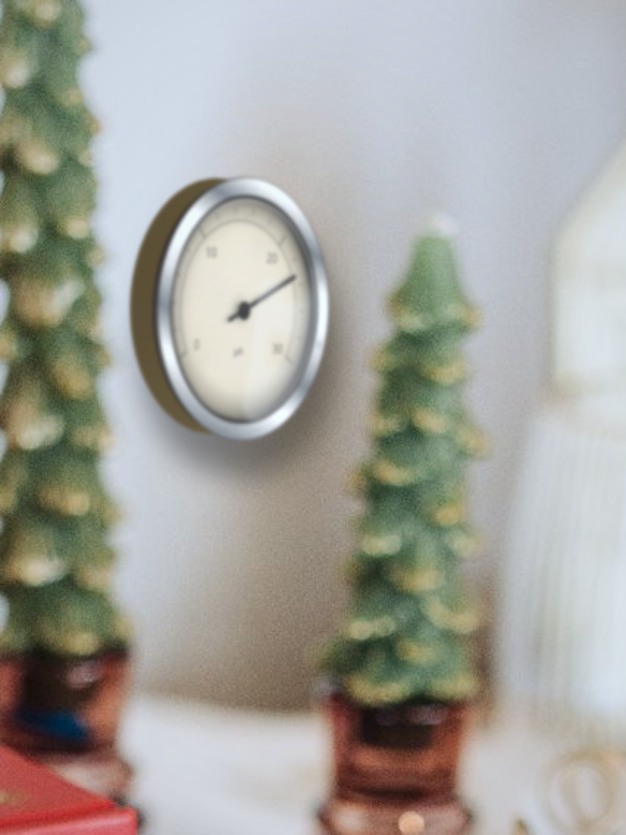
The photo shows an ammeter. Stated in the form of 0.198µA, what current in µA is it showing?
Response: 23µA
